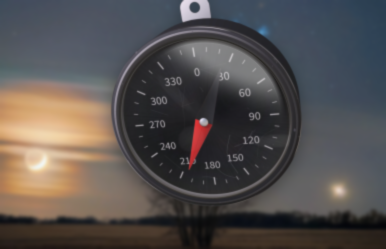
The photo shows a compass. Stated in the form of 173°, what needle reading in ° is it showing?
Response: 205°
